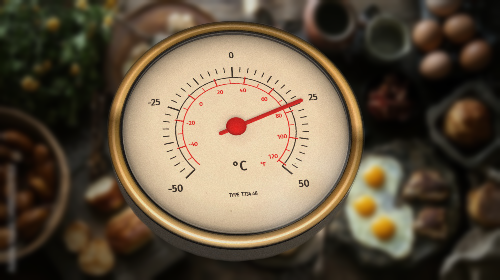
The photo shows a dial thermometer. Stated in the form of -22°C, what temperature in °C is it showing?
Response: 25°C
